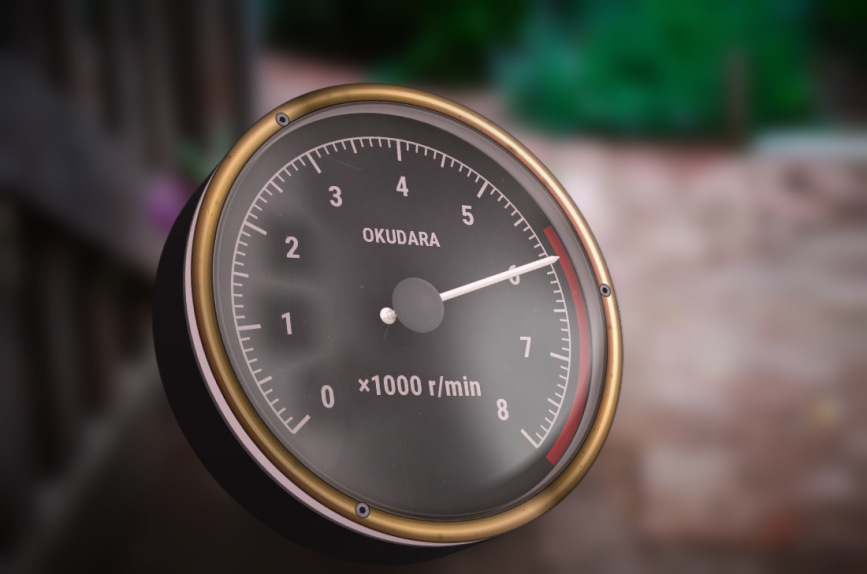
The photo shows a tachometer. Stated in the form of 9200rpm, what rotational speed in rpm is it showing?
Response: 6000rpm
